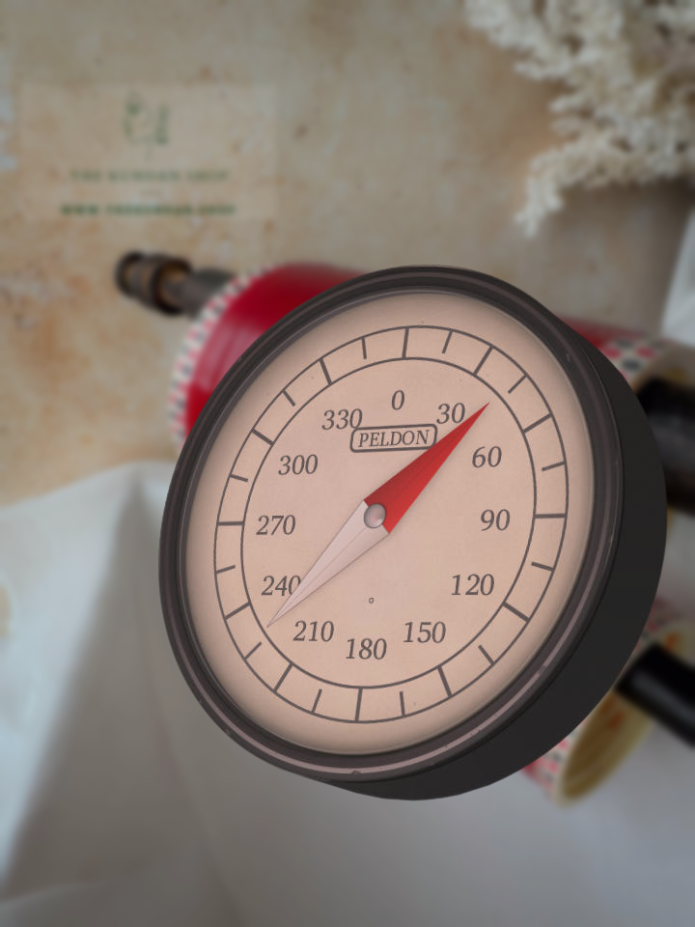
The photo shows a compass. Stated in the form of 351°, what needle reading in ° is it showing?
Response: 45°
